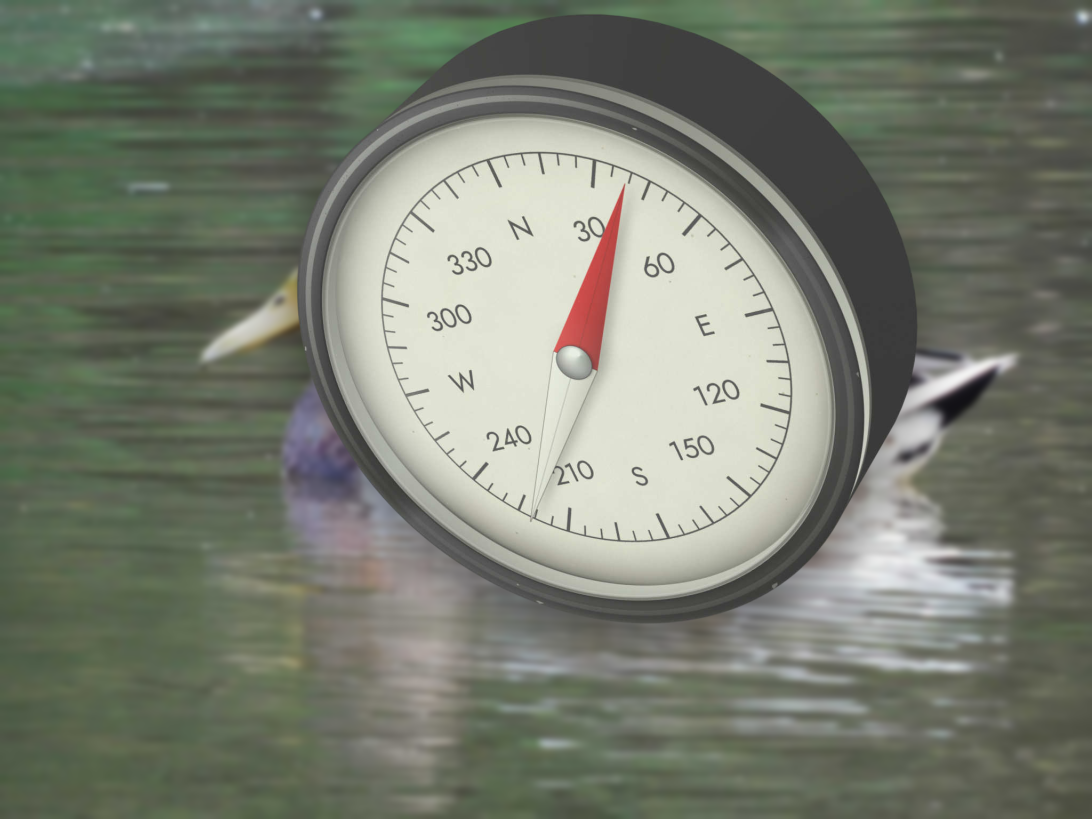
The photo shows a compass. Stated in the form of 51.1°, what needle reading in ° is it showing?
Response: 40°
